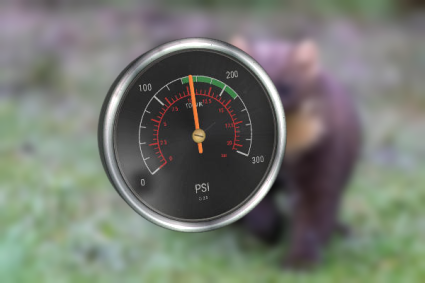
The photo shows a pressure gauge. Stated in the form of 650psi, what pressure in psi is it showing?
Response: 150psi
